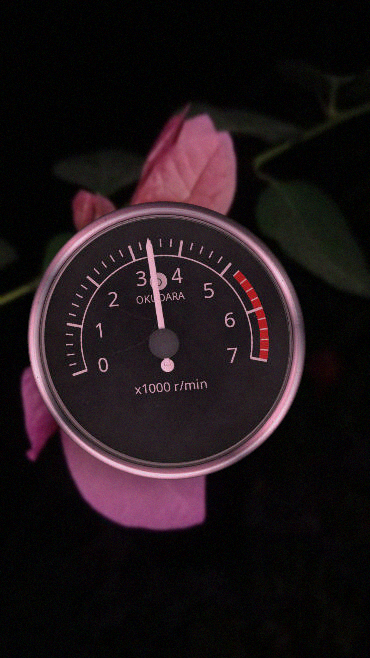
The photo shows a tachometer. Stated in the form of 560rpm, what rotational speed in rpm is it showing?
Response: 3400rpm
